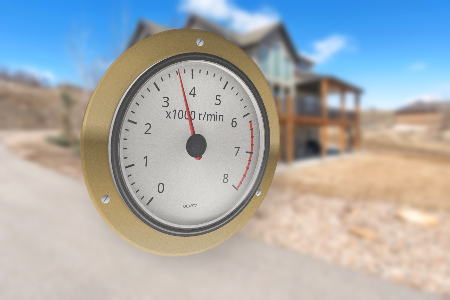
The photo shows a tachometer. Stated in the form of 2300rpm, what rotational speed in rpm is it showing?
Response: 3600rpm
